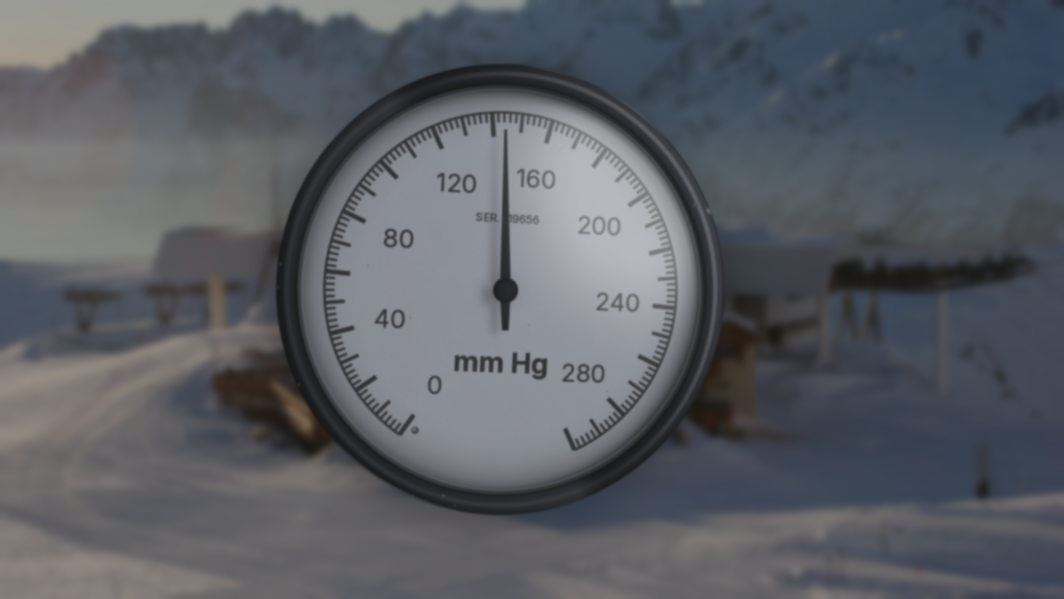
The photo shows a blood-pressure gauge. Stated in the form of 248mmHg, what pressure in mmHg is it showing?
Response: 144mmHg
